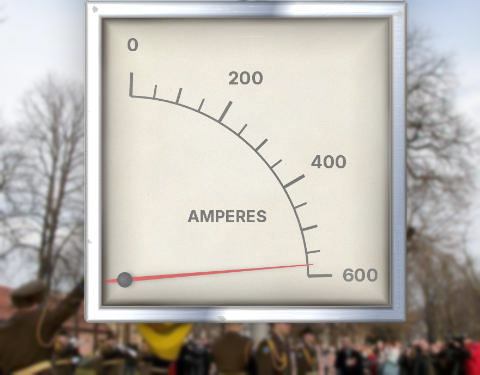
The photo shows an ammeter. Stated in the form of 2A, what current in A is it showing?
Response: 575A
